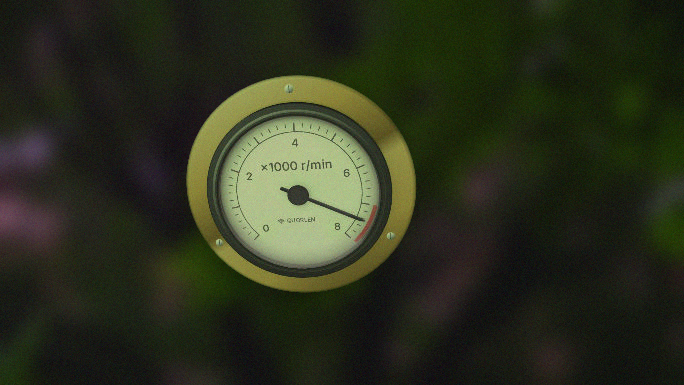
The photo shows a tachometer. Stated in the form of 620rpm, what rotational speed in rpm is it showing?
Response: 7400rpm
